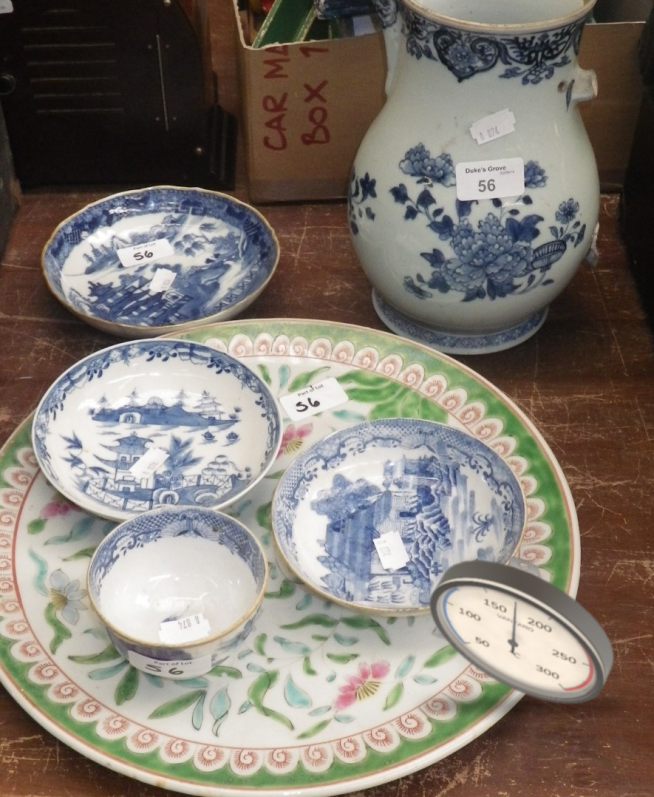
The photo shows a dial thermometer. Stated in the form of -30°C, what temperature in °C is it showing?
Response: 175°C
